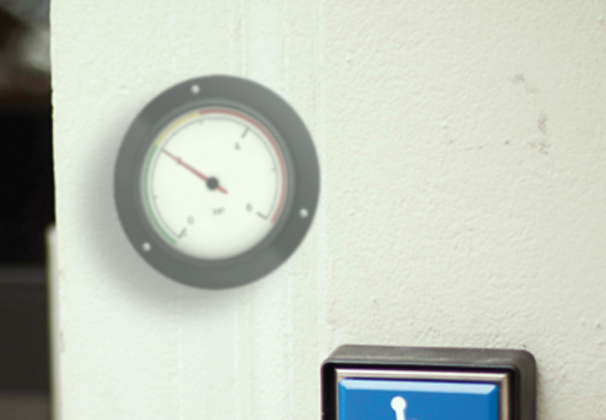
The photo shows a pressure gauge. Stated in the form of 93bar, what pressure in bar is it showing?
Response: 2bar
